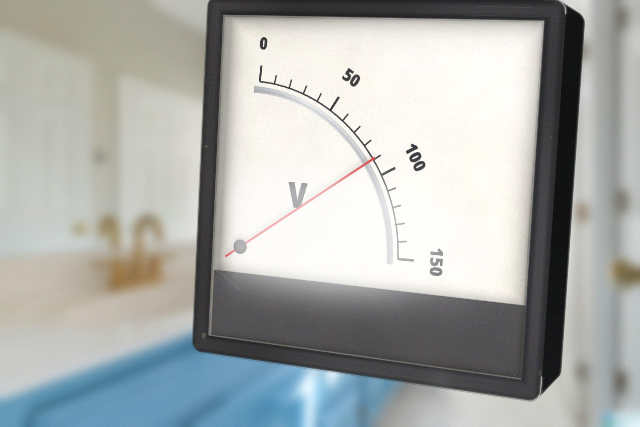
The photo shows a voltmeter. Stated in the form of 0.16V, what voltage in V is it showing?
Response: 90V
